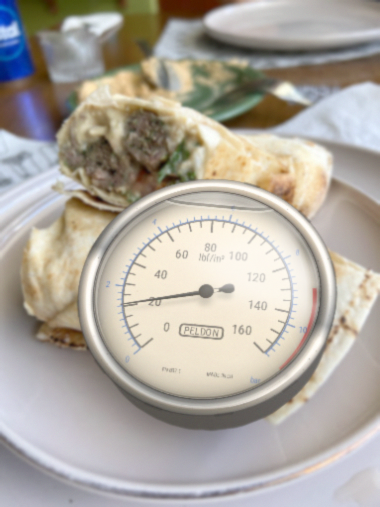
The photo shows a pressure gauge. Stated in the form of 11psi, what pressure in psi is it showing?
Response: 20psi
